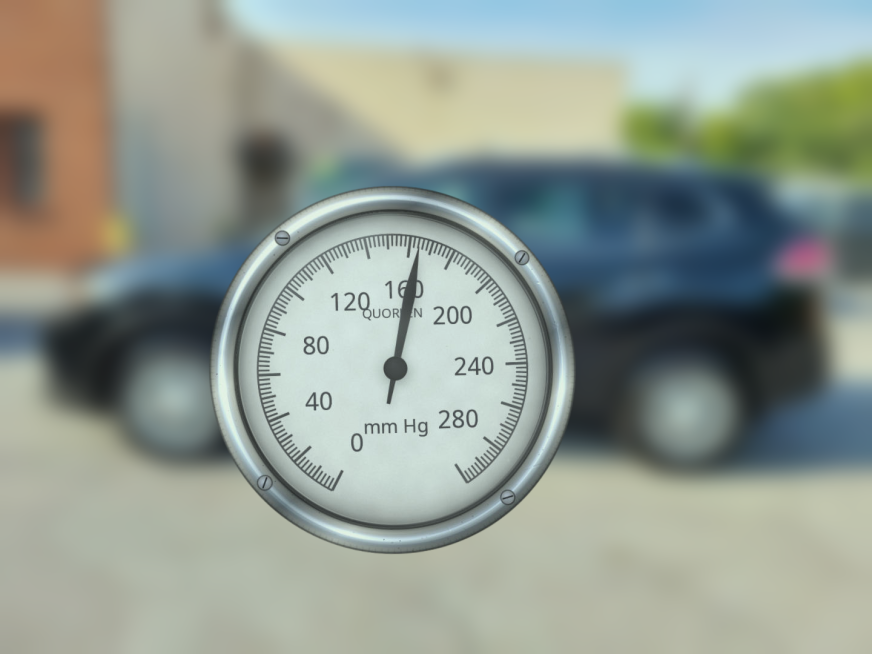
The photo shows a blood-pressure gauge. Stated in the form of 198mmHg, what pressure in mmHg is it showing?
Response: 164mmHg
